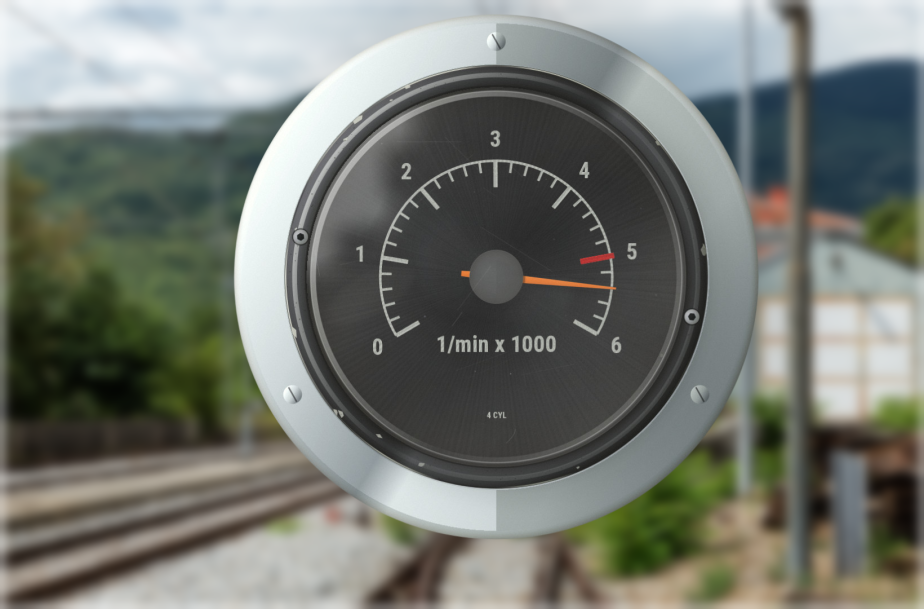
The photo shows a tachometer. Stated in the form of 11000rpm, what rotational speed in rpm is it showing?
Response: 5400rpm
